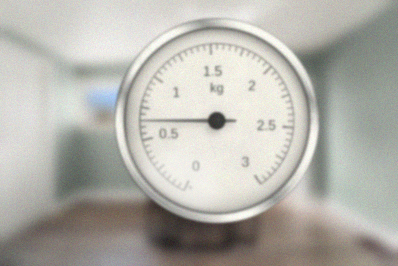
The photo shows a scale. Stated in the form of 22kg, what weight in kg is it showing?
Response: 0.65kg
